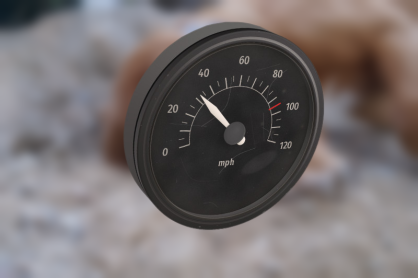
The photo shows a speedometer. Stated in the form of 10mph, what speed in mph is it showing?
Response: 32.5mph
